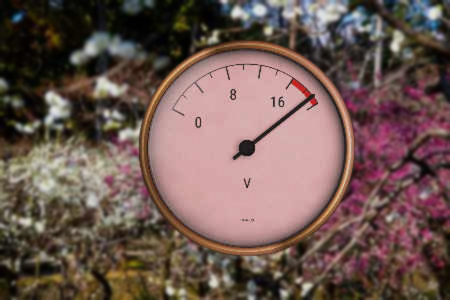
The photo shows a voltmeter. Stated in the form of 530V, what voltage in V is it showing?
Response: 19V
